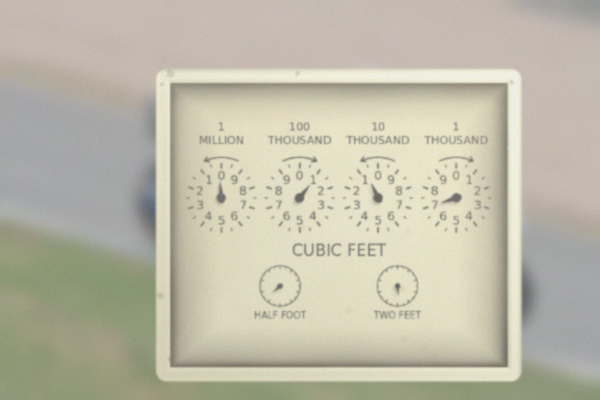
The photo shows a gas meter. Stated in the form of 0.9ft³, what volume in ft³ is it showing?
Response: 10700ft³
